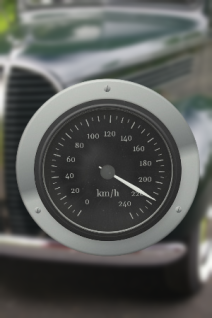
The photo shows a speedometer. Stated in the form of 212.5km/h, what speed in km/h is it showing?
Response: 215km/h
